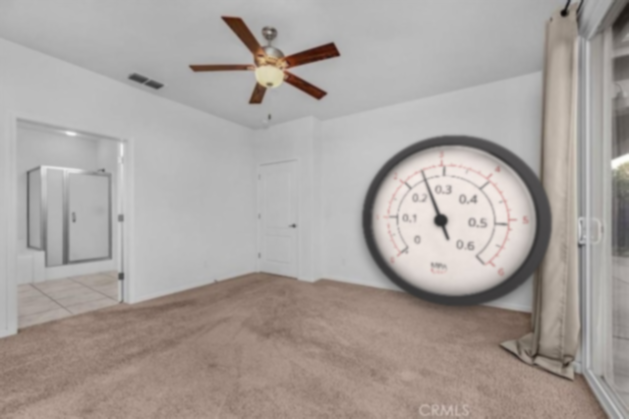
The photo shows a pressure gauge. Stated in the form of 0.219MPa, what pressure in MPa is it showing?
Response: 0.25MPa
